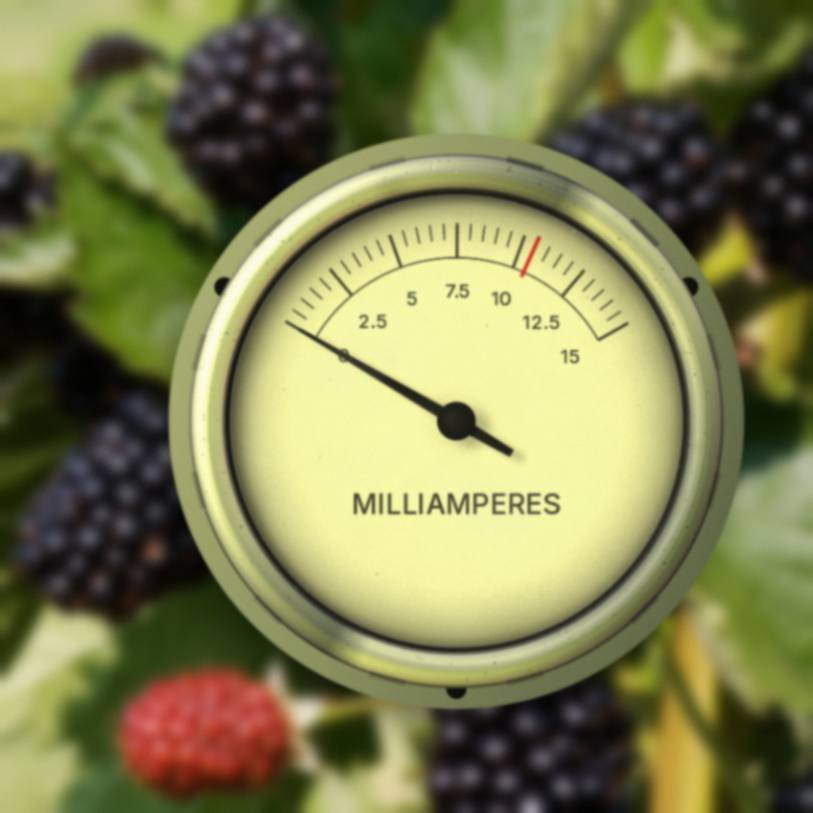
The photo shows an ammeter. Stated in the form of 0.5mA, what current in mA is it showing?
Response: 0mA
